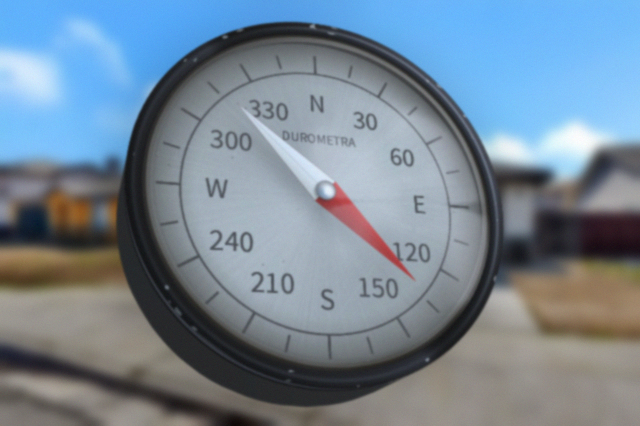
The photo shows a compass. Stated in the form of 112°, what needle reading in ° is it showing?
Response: 135°
